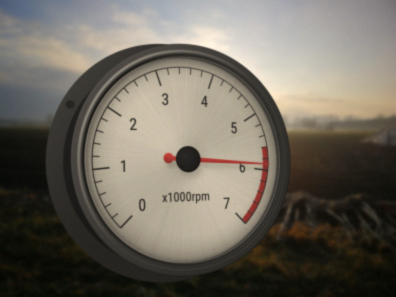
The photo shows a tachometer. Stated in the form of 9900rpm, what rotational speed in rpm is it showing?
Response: 5900rpm
